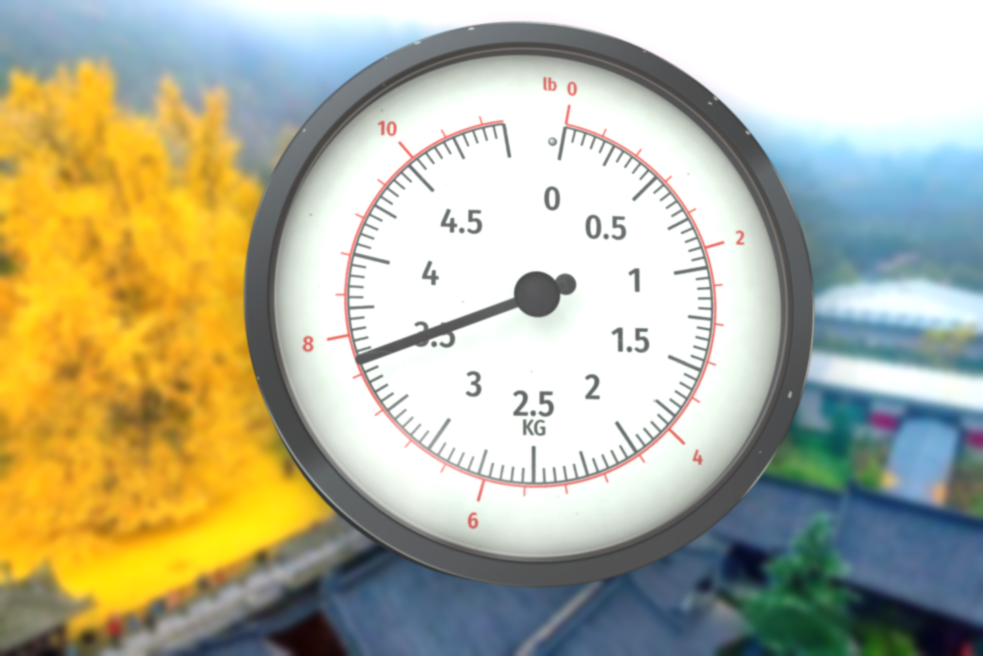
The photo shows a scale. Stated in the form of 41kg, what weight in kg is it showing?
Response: 3.5kg
